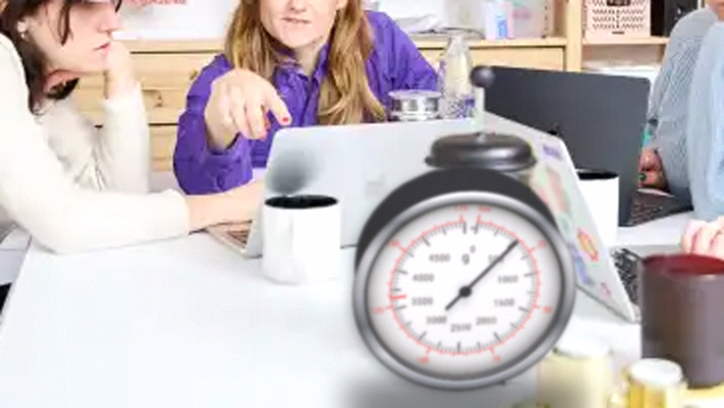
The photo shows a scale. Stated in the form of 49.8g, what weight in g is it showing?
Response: 500g
